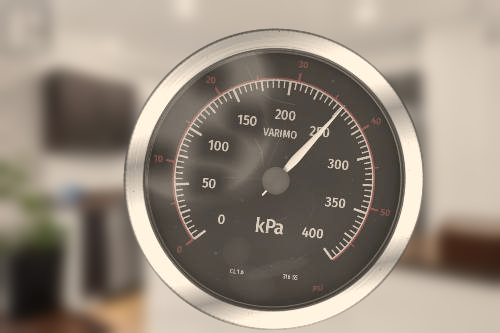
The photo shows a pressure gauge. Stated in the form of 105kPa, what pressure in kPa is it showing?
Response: 250kPa
